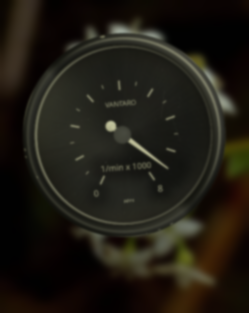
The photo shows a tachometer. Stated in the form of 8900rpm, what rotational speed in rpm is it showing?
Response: 7500rpm
